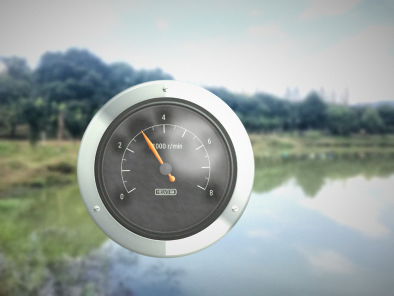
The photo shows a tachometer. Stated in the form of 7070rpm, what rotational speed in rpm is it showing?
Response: 3000rpm
